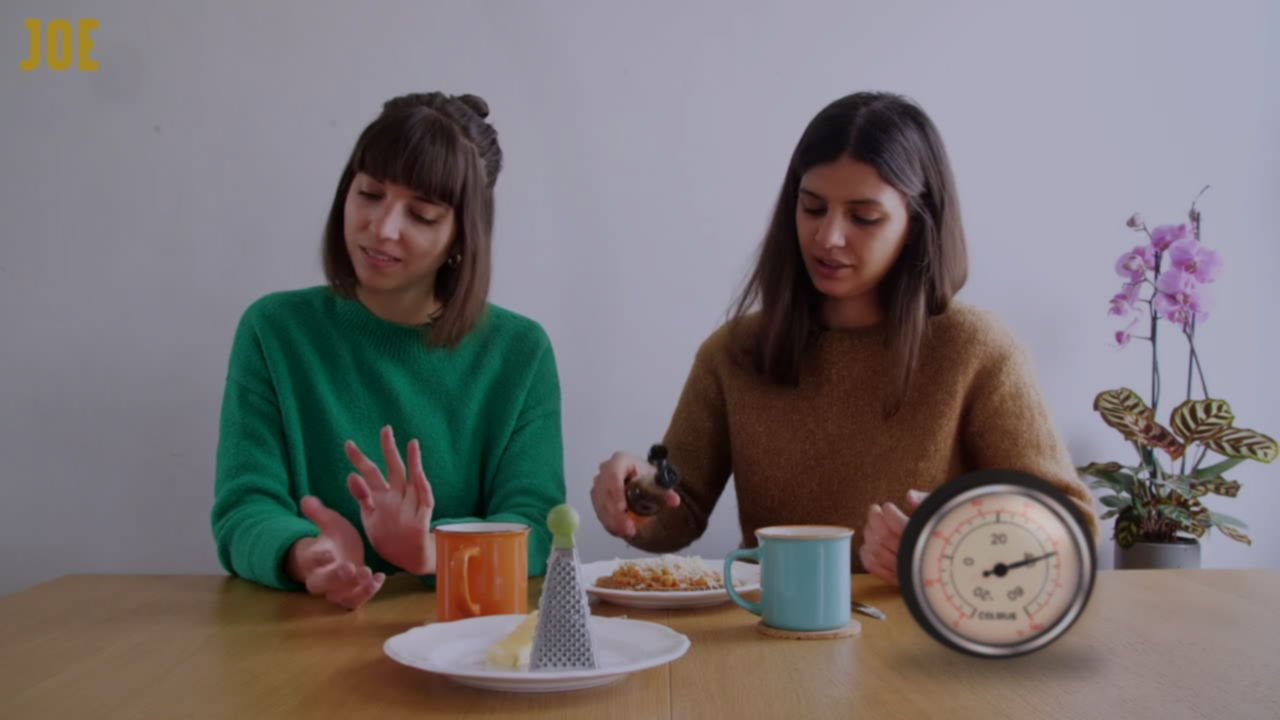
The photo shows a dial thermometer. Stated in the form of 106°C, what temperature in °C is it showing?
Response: 40°C
